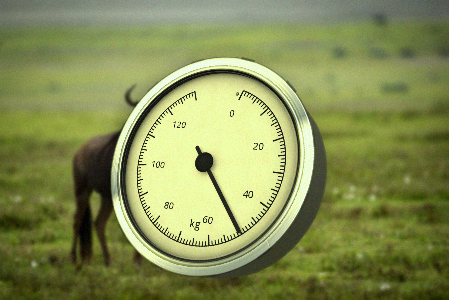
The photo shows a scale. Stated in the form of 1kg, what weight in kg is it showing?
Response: 50kg
